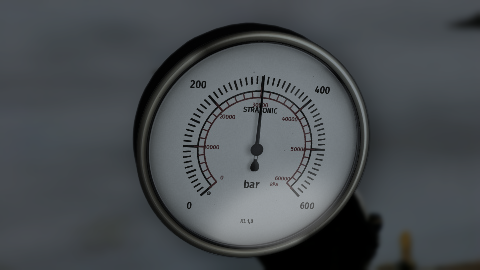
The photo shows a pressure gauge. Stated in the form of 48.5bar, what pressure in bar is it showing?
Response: 300bar
